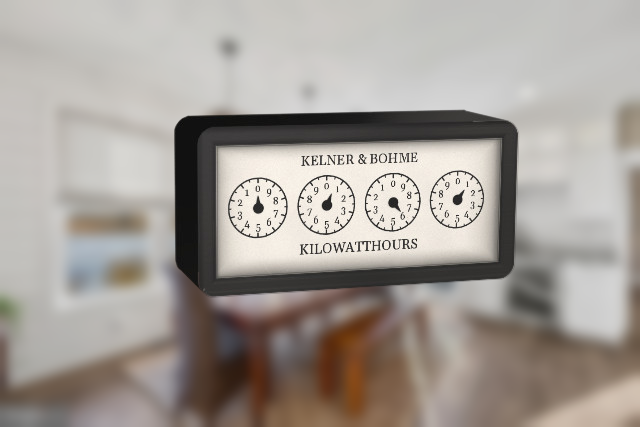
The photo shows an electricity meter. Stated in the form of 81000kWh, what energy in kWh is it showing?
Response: 61kWh
